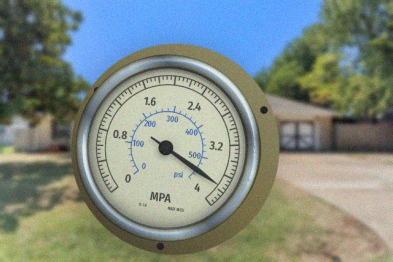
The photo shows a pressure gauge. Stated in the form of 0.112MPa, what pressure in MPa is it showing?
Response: 3.75MPa
